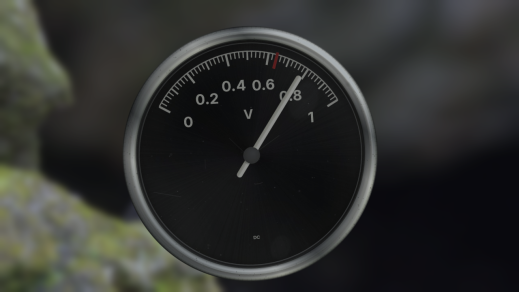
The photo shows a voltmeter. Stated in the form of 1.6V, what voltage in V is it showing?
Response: 0.78V
